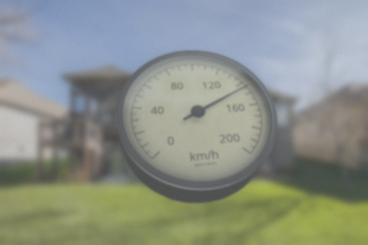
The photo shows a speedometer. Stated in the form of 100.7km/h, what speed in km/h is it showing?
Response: 145km/h
